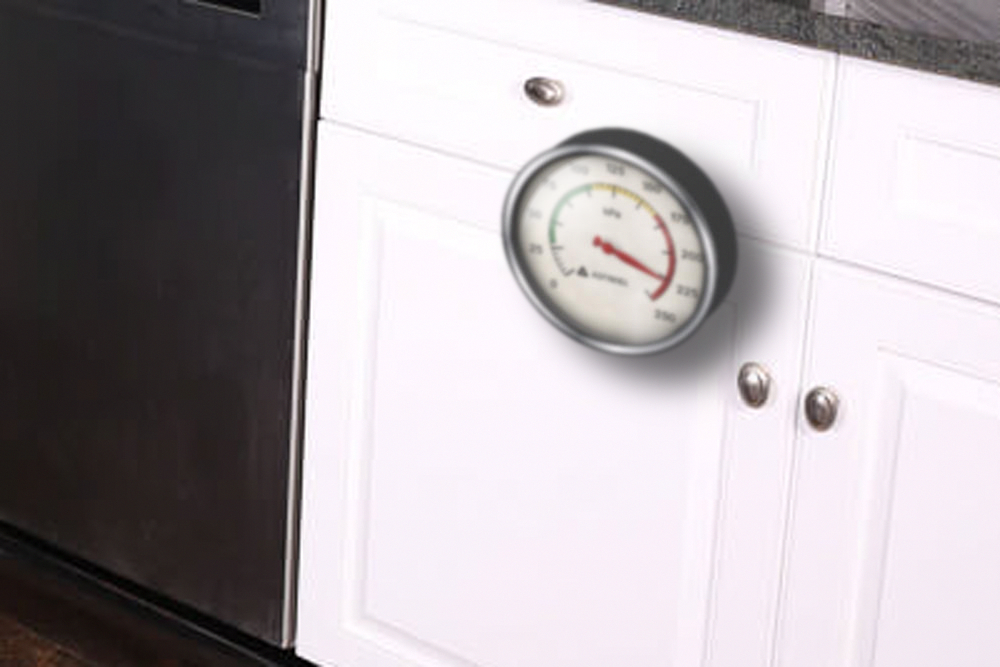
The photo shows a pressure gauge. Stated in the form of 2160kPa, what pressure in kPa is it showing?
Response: 225kPa
